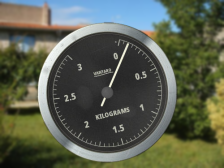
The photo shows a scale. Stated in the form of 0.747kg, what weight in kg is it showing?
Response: 0.1kg
